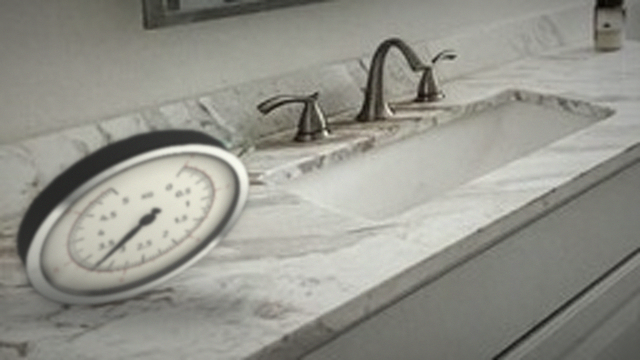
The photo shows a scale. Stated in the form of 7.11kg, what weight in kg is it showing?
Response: 3.25kg
